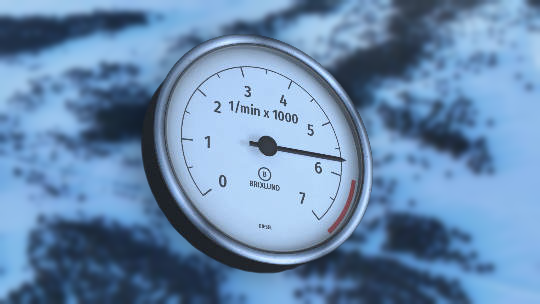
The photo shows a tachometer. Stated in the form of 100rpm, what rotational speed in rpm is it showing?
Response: 5750rpm
